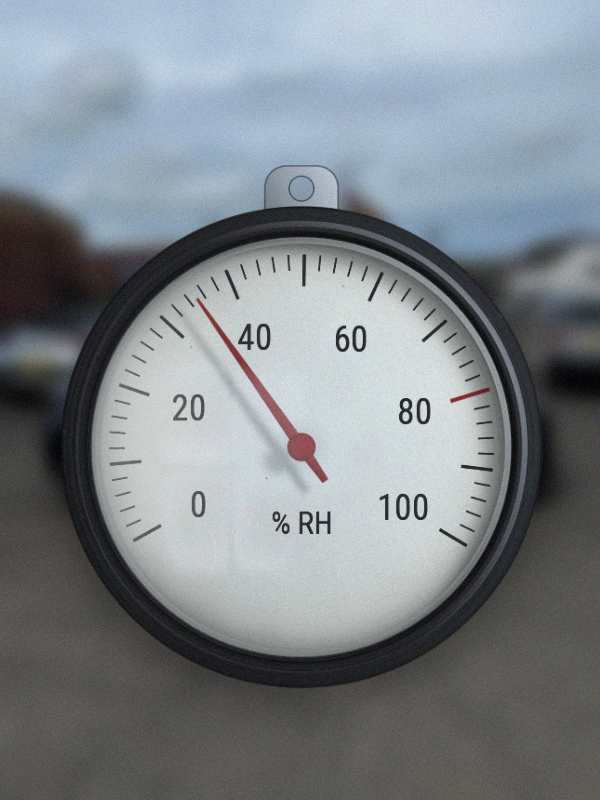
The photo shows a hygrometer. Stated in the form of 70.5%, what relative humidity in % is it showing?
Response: 35%
